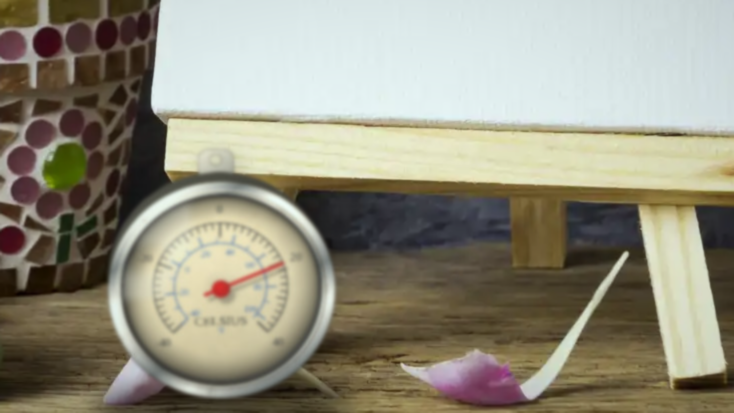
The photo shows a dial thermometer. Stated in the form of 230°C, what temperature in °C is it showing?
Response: 20°C
